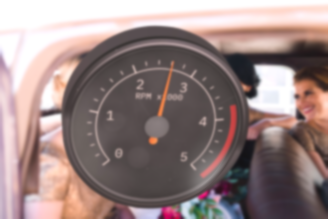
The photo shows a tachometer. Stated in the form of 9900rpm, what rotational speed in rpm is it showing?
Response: 2600rpm
